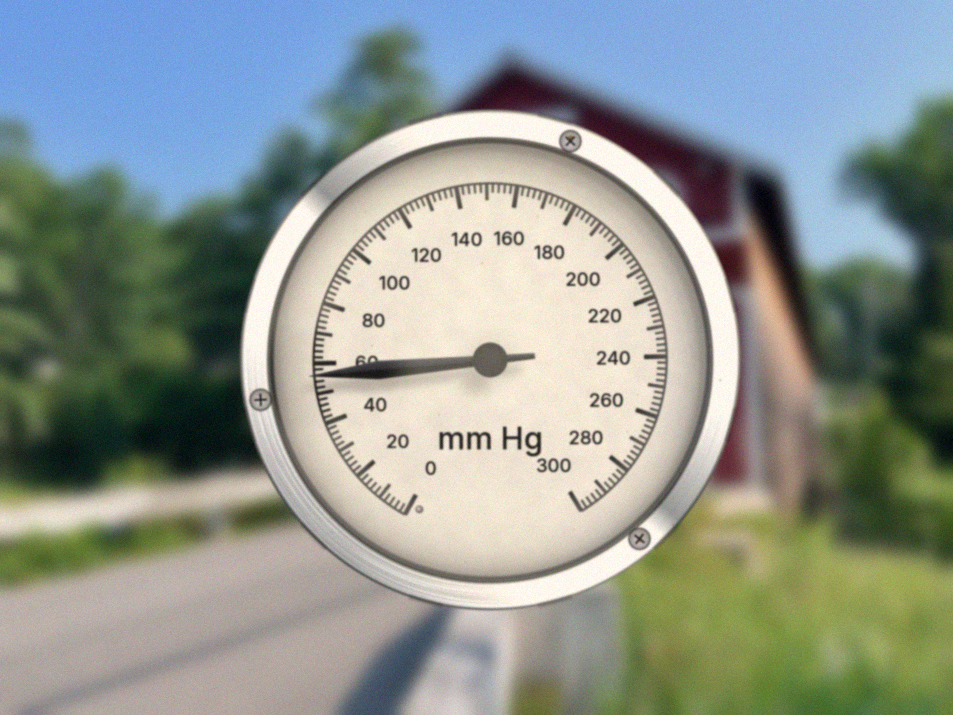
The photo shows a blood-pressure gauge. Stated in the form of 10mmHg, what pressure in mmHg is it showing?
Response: 56mmHg
